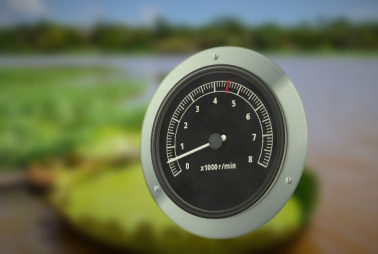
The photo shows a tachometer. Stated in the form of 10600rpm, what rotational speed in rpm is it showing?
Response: 500rpm
